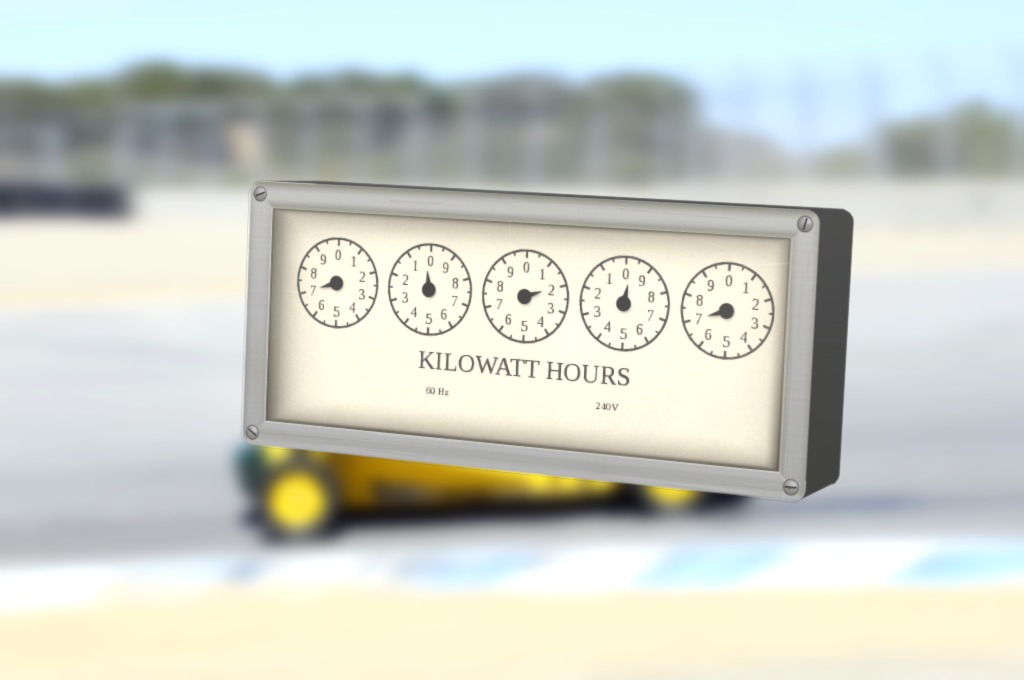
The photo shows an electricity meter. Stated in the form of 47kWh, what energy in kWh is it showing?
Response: 70197kWh
